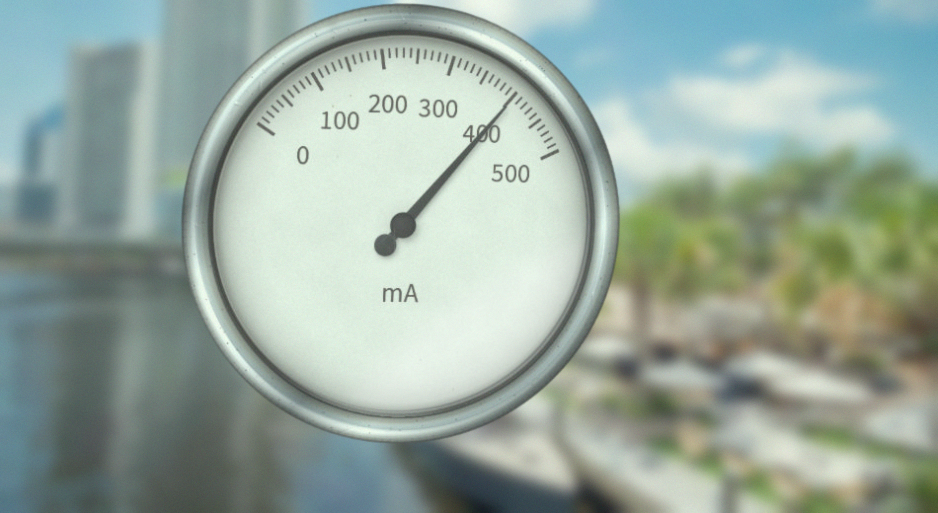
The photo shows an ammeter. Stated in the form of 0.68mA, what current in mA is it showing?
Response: 400mA
